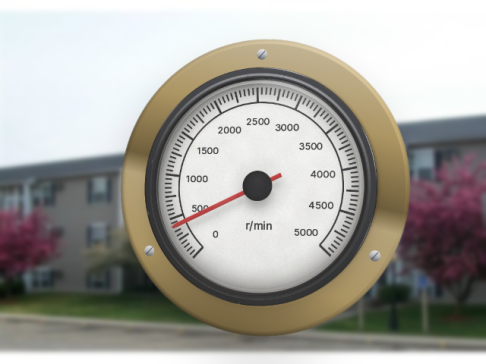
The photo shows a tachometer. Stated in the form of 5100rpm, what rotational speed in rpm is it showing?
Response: 400rpm
